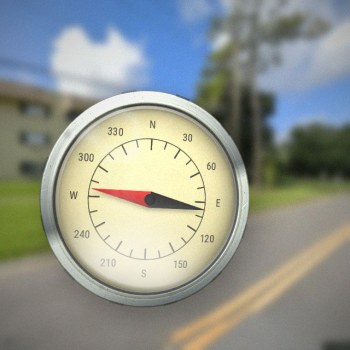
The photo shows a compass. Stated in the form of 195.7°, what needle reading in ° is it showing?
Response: 277.5°
